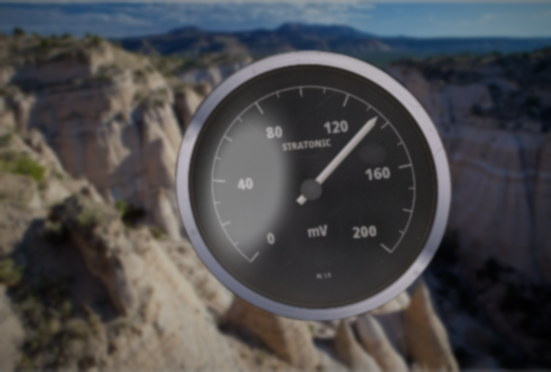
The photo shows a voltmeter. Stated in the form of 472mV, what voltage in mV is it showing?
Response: 135mV
